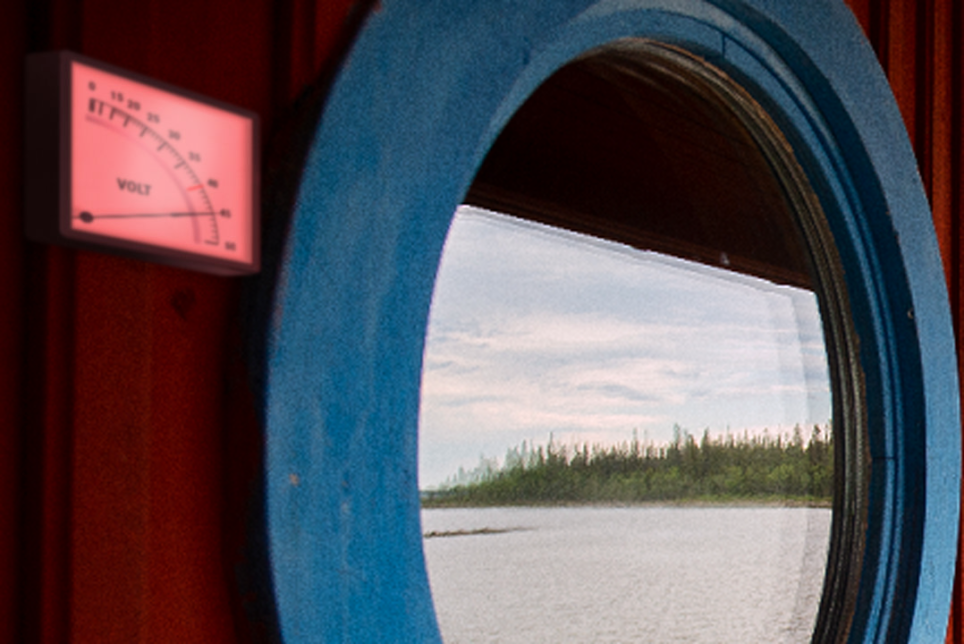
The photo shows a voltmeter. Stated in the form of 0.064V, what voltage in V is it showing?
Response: 45V
